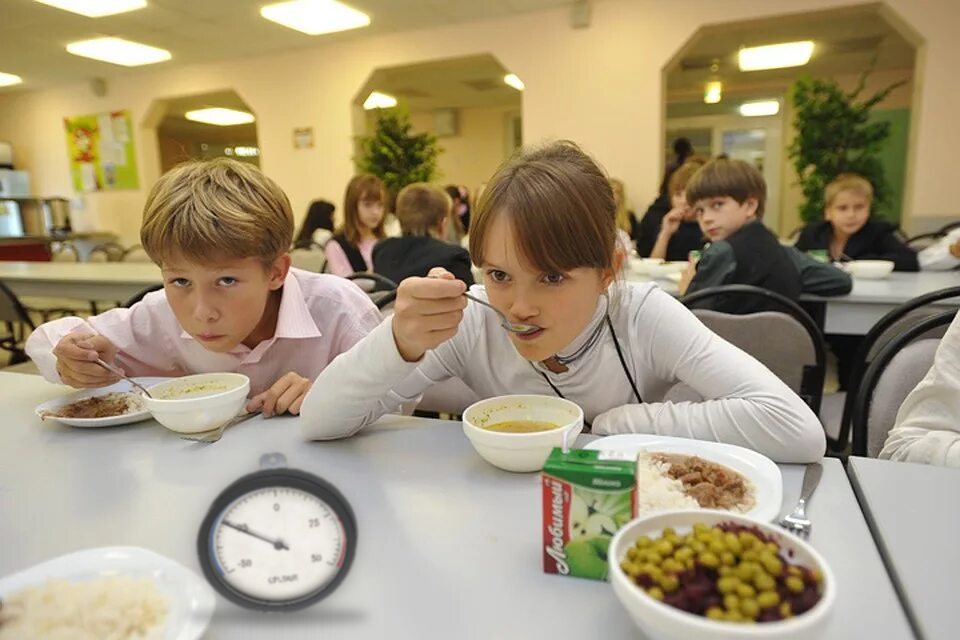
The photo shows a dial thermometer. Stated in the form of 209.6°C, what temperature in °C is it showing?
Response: -25°C
